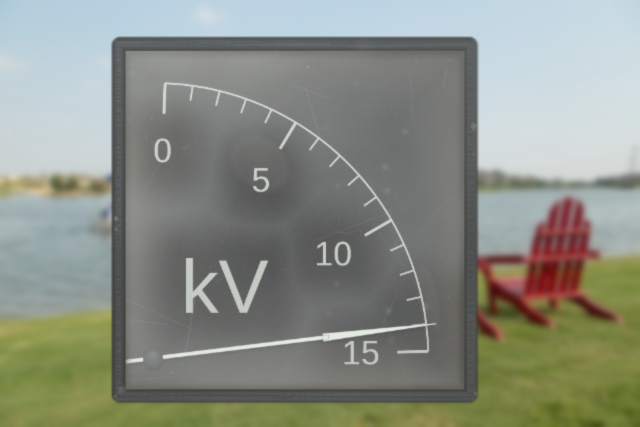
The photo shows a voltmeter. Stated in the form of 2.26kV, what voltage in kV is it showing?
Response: 14kV
